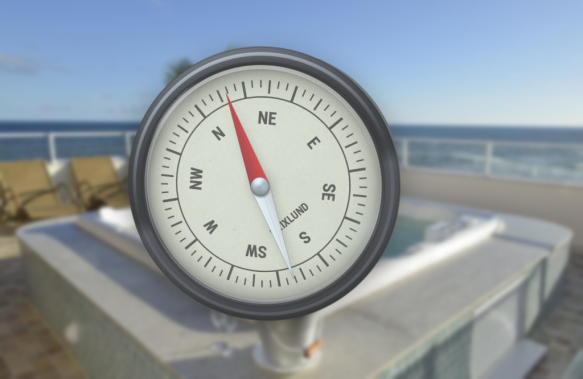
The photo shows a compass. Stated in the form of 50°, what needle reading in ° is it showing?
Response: 20°
